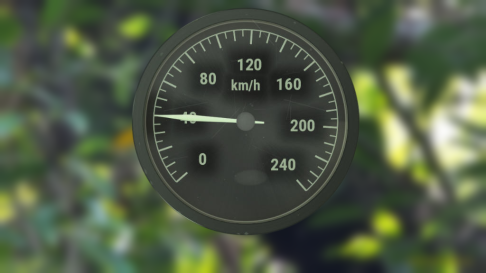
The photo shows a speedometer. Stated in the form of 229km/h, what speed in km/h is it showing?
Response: 40km/h
